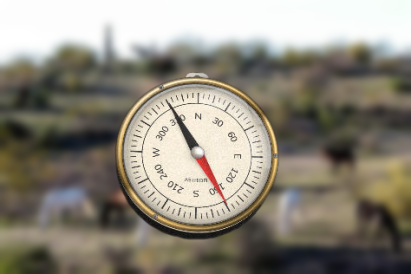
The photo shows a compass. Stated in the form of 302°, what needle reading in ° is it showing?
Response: 150°
